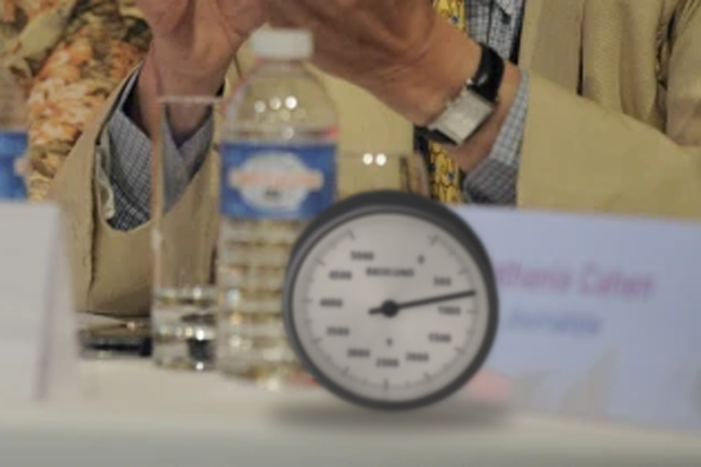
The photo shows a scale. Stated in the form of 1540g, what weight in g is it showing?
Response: 750g
